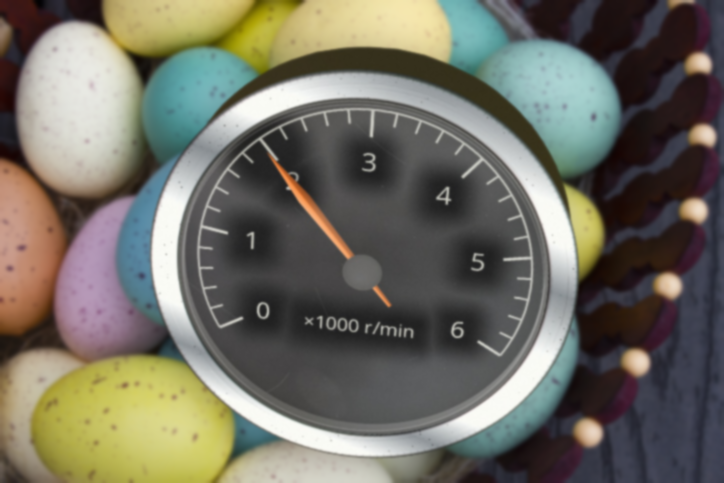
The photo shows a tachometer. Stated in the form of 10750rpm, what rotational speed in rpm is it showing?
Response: 2000rpm
